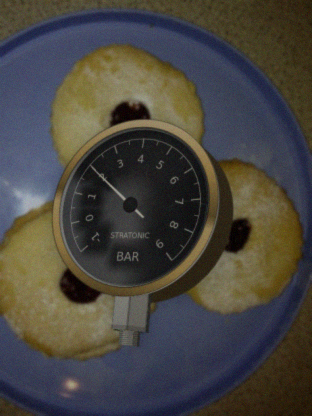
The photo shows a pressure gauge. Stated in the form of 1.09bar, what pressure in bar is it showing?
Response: 2bar
